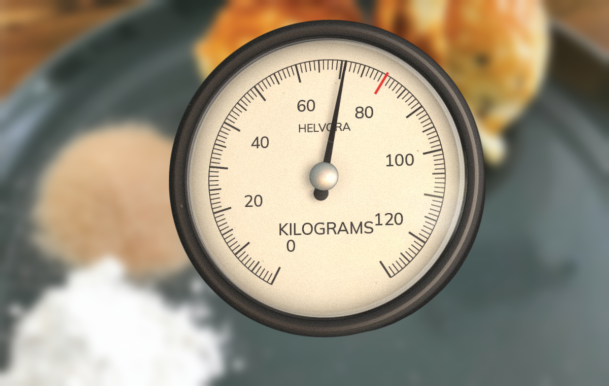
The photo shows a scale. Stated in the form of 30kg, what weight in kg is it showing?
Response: 71kg
